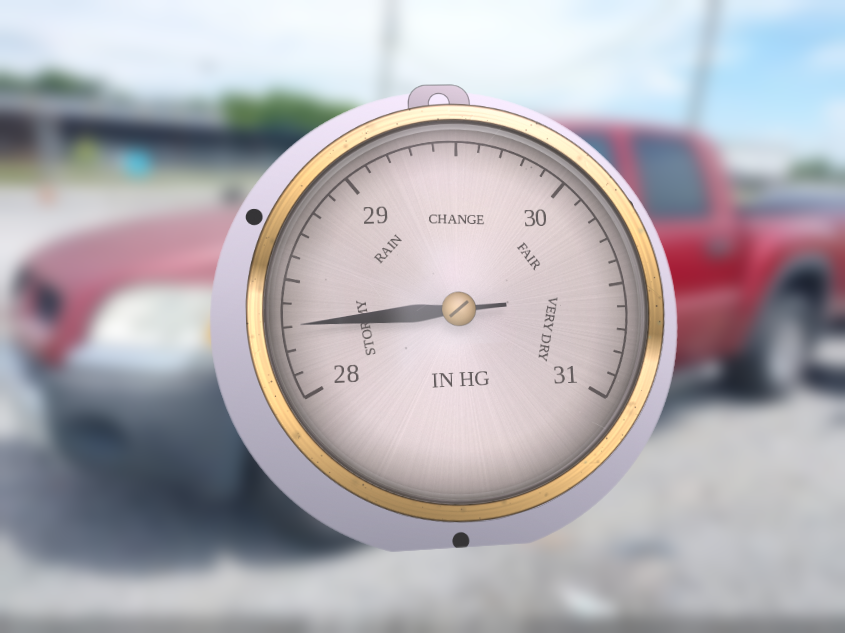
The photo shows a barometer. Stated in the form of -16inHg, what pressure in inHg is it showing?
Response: 28.3inHg
